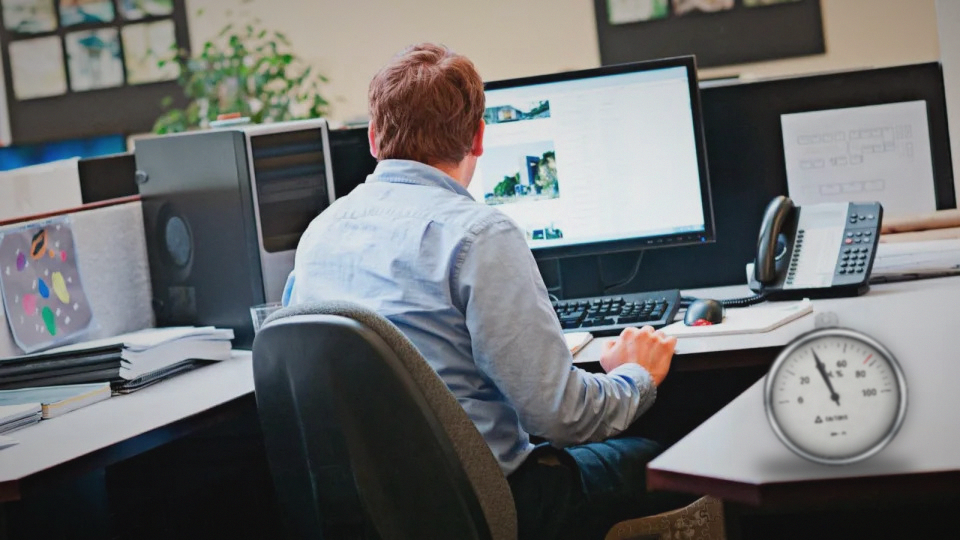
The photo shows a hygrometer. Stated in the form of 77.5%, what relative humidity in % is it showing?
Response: 40%
